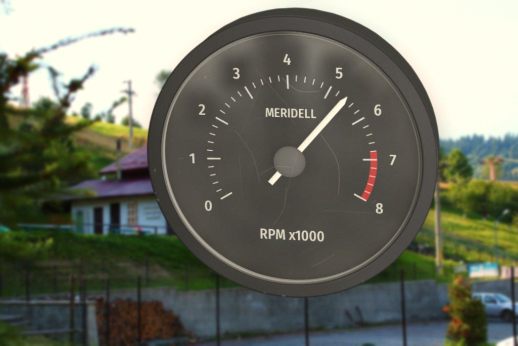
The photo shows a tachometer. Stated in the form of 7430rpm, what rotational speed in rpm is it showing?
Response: 5400rpm
